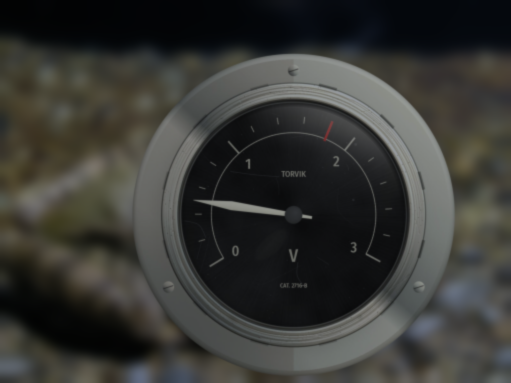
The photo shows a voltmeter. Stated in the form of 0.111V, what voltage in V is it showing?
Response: 0.5V
